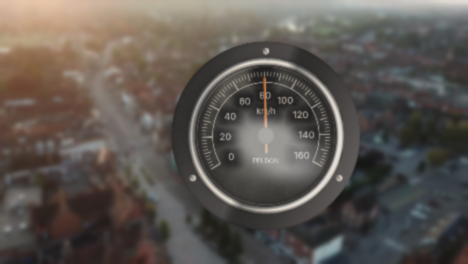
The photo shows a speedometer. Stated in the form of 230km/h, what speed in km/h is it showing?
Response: 80km/h
